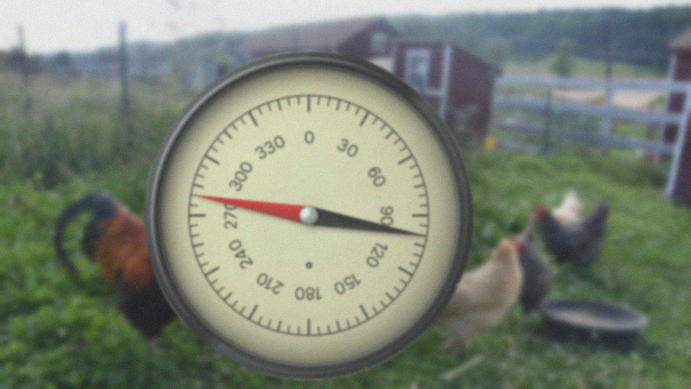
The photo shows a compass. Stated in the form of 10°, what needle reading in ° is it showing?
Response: 280°
